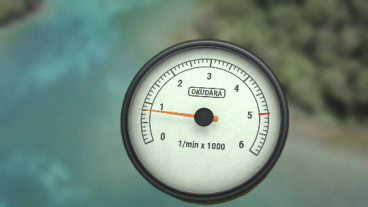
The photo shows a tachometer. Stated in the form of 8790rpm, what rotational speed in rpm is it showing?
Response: 800rpm
